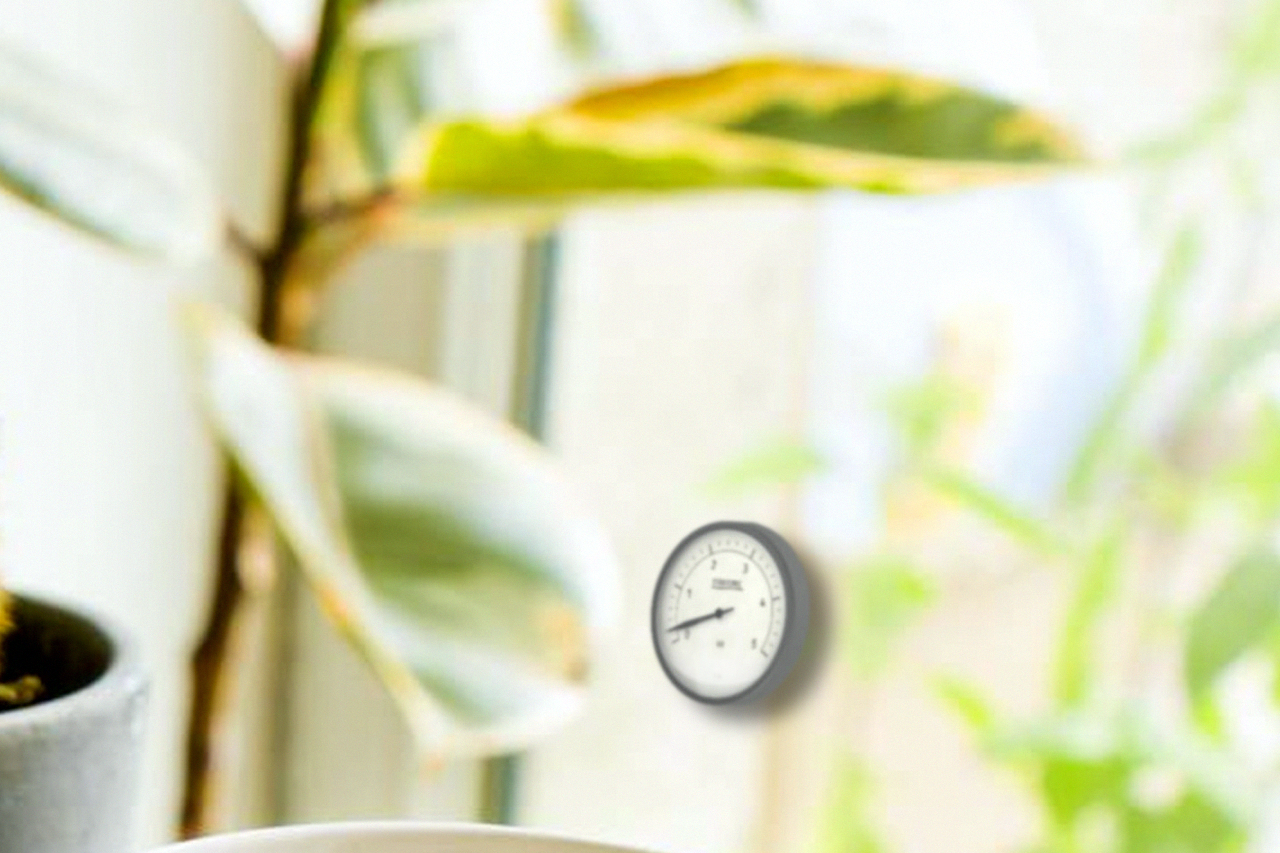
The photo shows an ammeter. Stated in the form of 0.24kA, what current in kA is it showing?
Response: 0.2kA
